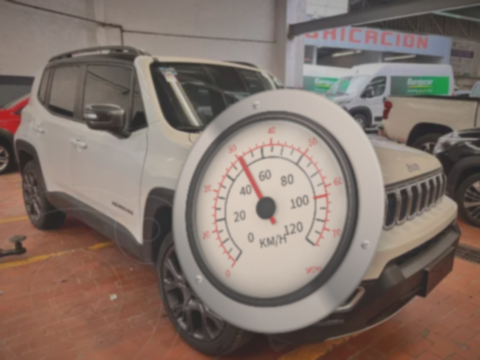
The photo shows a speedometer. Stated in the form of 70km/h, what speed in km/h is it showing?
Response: 50km/h
